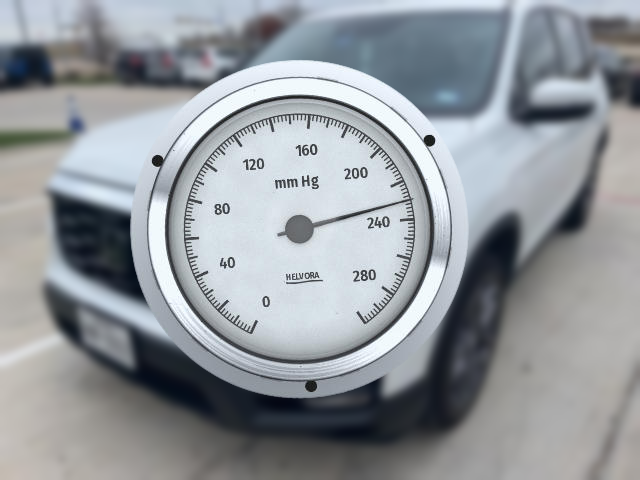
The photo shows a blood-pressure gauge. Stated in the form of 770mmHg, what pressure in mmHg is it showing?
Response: 230mmHg
